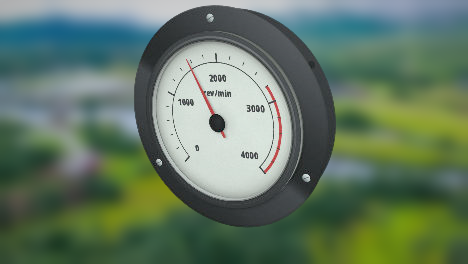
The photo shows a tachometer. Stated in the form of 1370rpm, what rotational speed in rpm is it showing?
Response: 1600rpm
